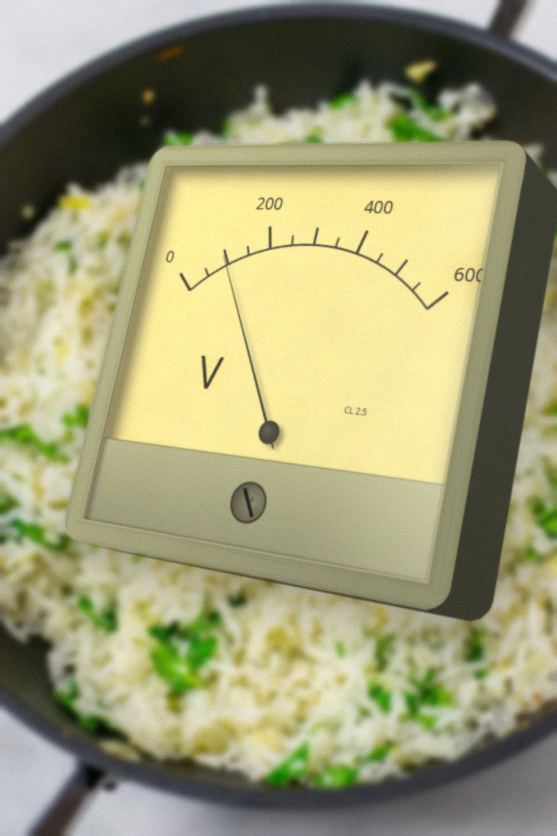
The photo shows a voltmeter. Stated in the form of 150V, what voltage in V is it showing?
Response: 100V
